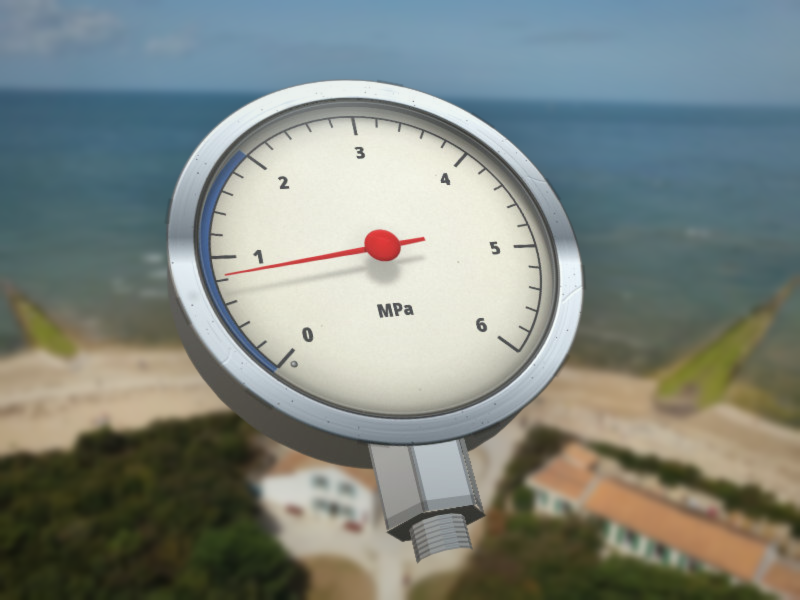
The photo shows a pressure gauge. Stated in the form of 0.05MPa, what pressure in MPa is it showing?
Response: 0.8MPa
